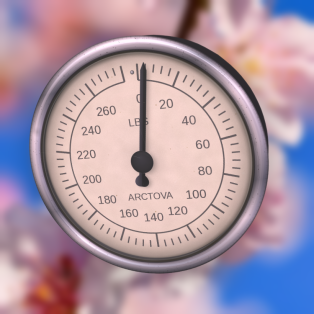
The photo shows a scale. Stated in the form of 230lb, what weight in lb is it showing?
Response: 4lb
